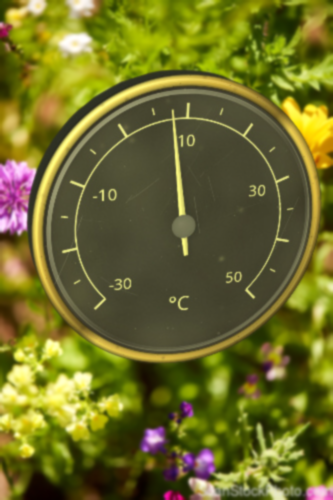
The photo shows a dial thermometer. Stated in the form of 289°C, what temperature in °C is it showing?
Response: 7.5°C
